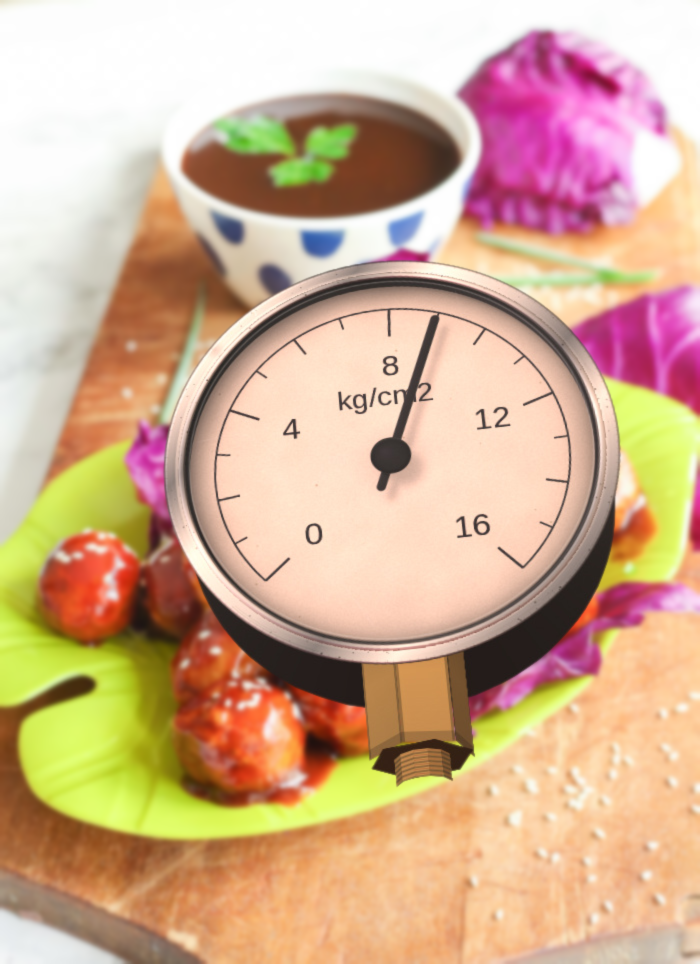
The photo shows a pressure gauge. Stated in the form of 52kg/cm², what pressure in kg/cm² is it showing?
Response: 9kg/cm²
